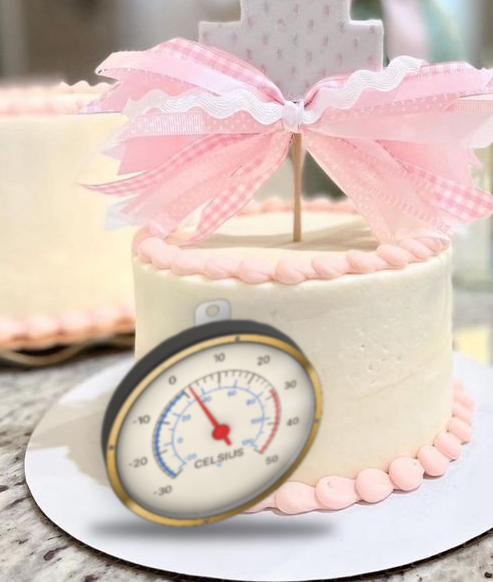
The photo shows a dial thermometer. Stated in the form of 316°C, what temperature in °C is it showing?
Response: 2°C
